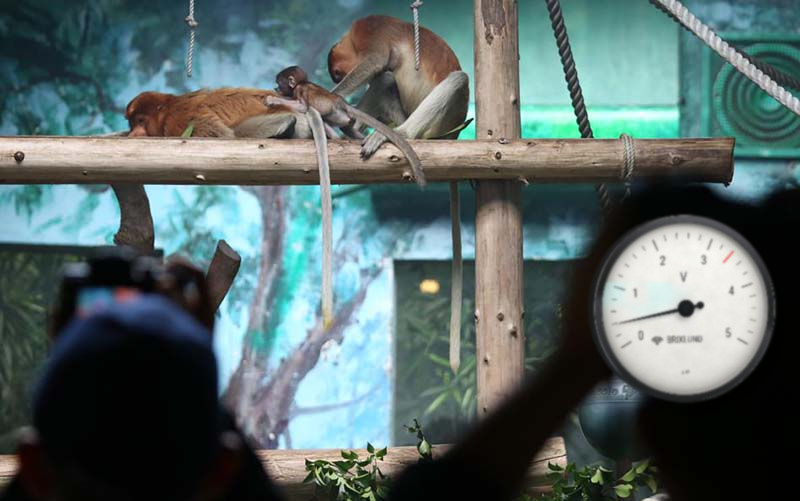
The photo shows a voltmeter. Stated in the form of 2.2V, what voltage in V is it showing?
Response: 0.4V
